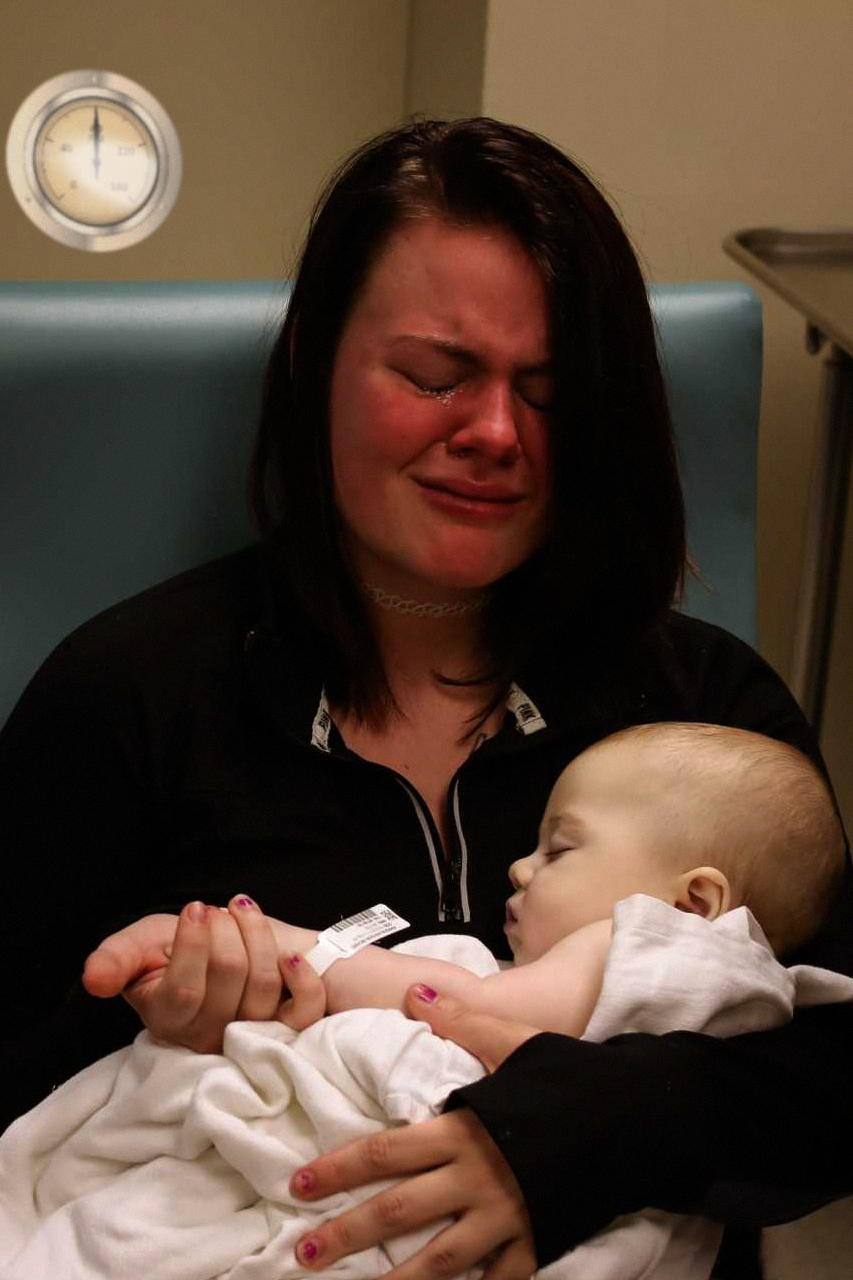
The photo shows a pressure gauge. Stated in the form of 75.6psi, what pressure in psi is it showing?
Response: 80psi
